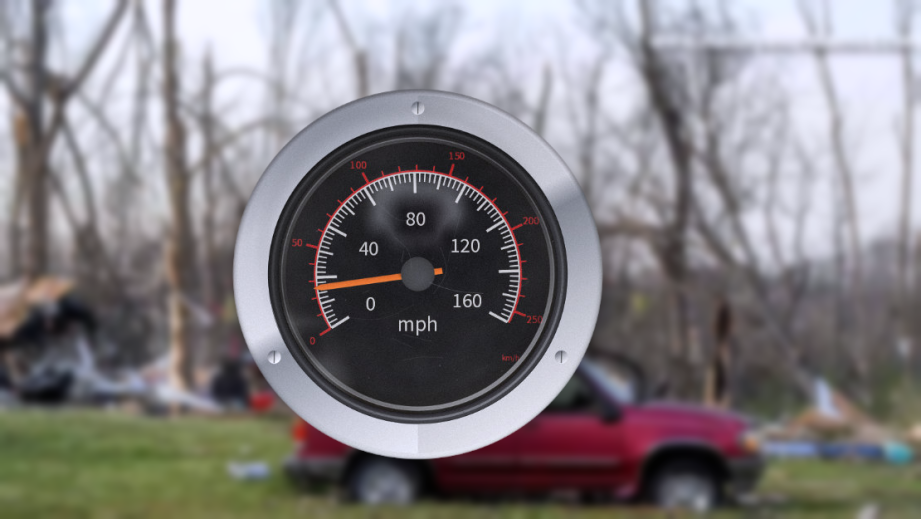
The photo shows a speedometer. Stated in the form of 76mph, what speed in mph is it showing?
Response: 16mph
